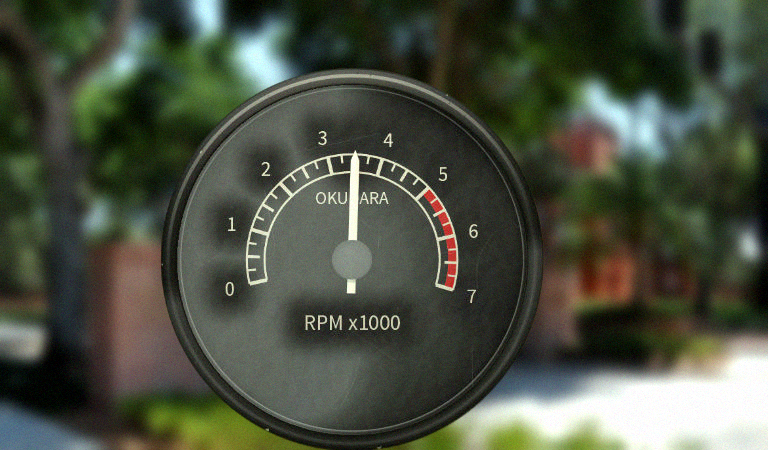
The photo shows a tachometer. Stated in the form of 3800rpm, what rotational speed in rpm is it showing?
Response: 3500rpm
